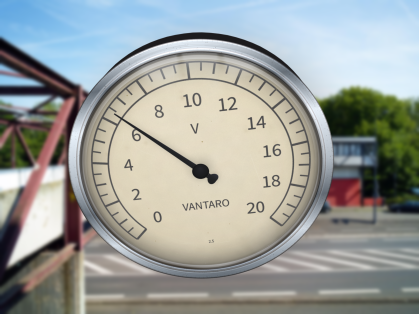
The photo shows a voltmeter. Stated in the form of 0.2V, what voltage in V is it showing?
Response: 6.5V
